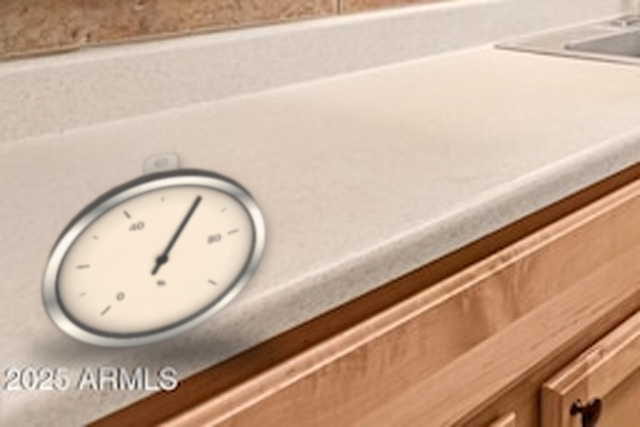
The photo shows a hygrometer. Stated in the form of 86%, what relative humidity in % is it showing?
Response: 60%
